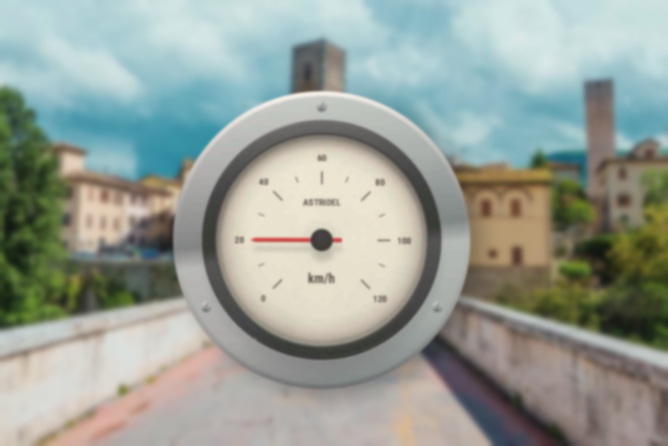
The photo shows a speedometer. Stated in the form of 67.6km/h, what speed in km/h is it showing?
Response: 20km/h
